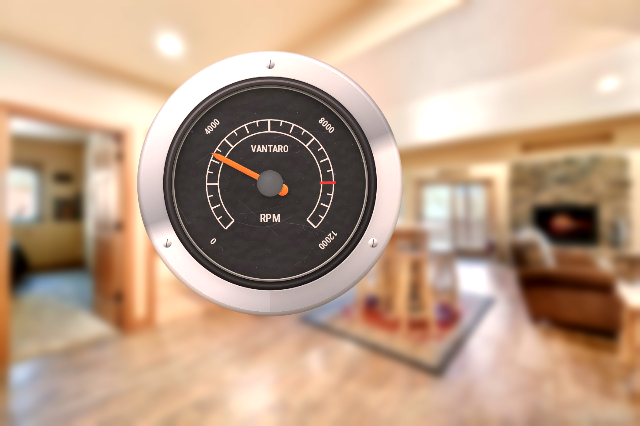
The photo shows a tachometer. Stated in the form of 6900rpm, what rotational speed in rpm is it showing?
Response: 3250rpm
